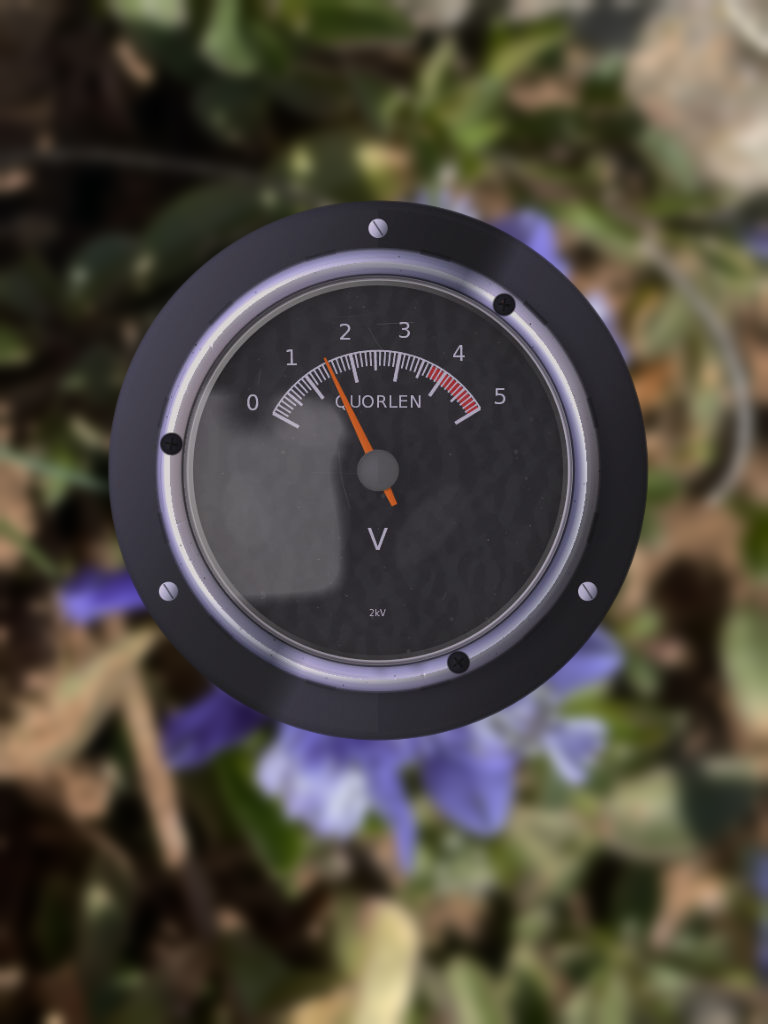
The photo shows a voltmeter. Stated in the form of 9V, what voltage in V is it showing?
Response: 1.5V
